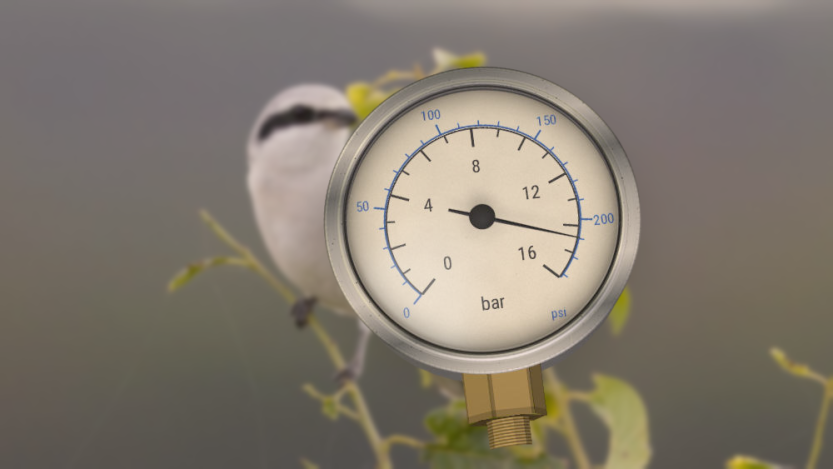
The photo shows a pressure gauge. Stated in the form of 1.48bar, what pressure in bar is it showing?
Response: 14.5bar
